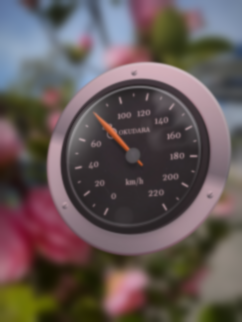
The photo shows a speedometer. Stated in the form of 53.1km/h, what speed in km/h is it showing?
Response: 80km/h
